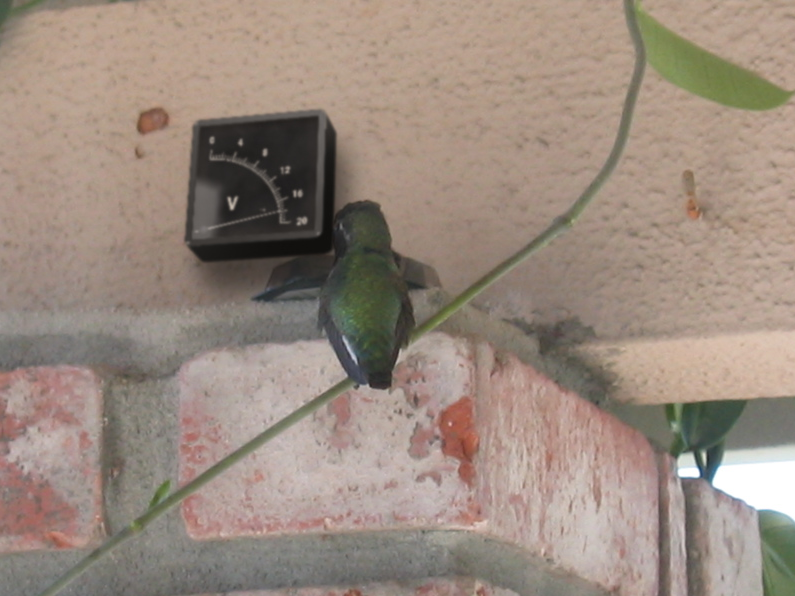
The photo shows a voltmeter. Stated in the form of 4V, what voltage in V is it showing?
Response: 18V
